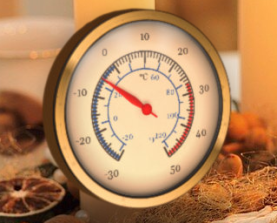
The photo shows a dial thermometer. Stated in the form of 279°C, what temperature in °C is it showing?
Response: -5°C
